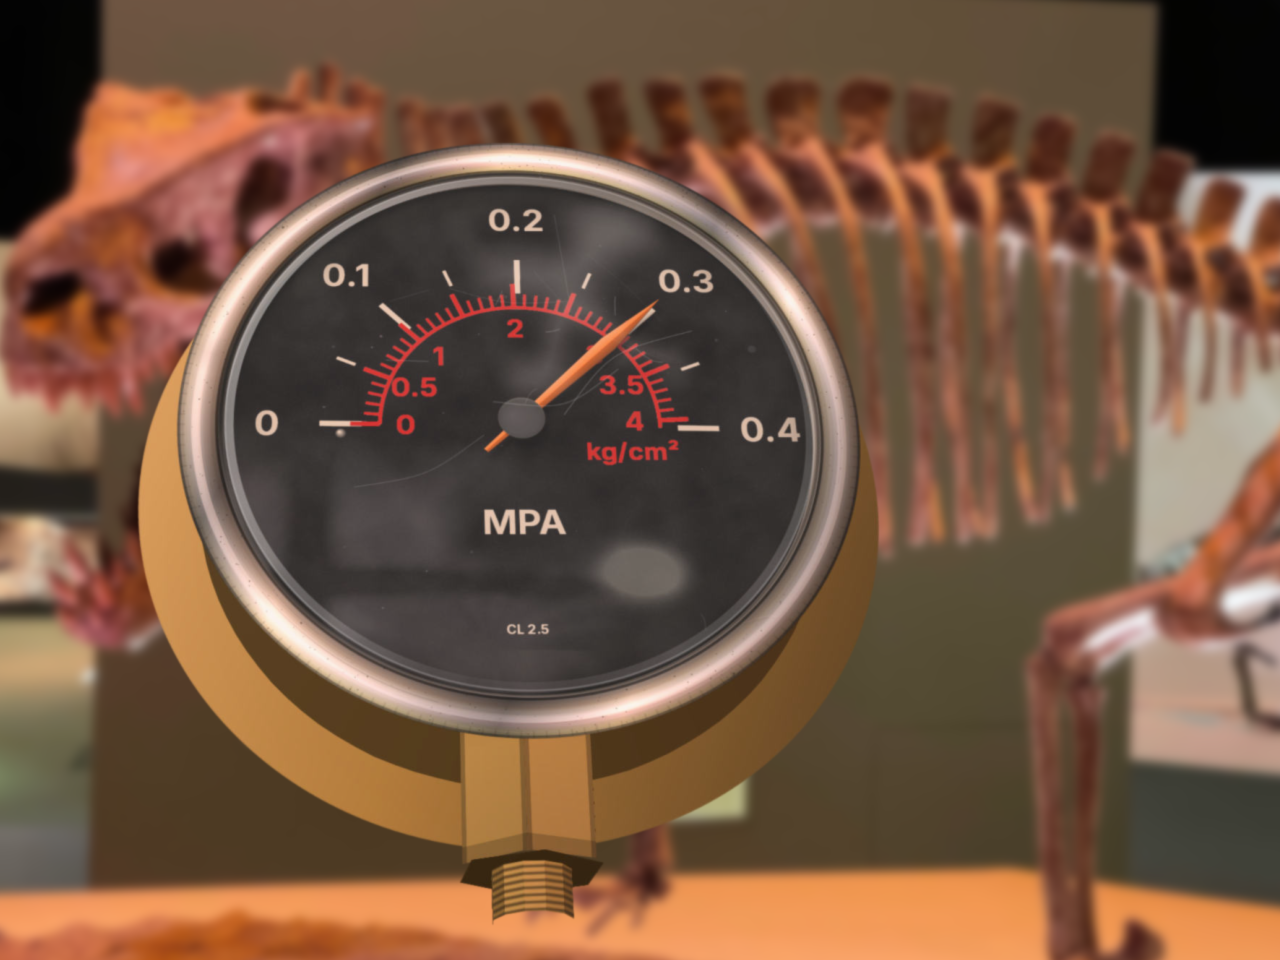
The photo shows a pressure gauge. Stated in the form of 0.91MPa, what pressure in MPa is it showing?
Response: 0.3MPa
